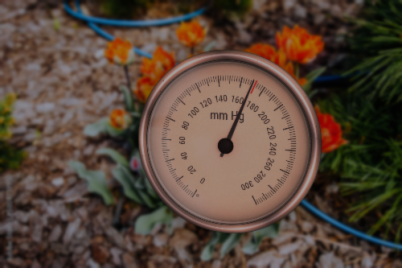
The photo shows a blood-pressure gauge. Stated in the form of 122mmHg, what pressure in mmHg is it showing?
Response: 170mmHg
